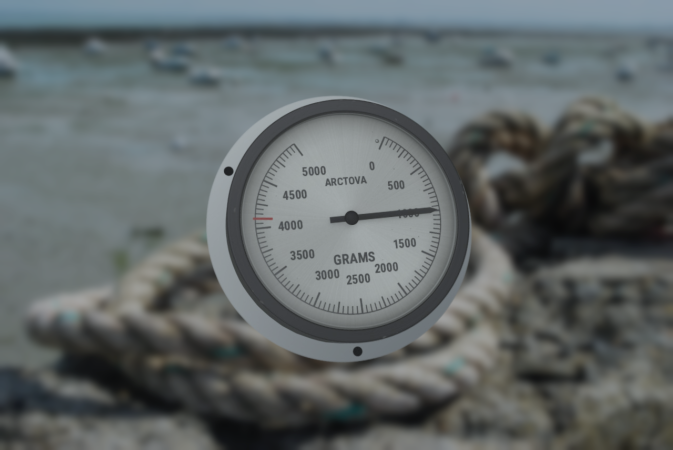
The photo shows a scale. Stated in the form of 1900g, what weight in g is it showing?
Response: 1000g
